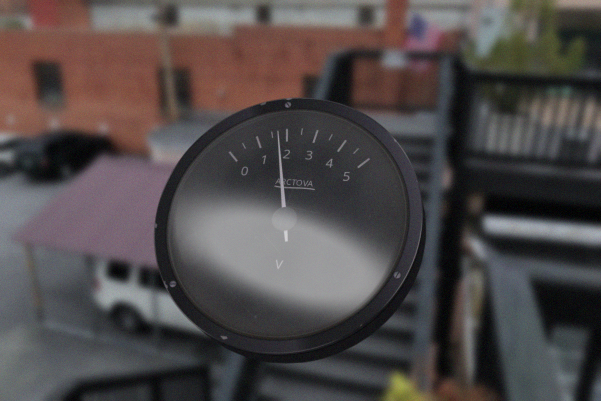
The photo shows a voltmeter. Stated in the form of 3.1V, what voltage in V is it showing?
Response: 1.75V
